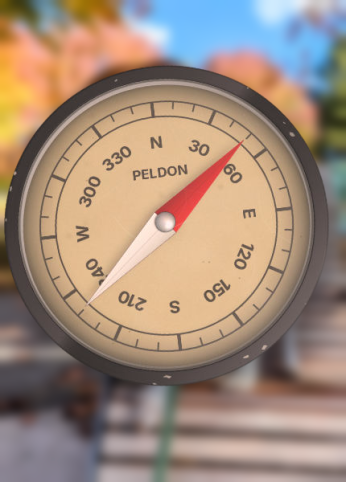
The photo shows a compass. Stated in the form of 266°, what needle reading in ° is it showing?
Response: 50°
